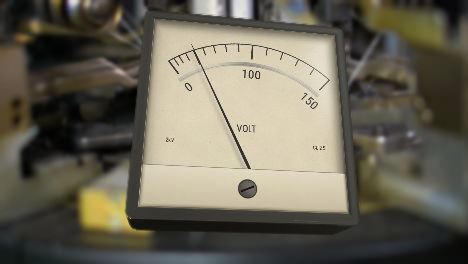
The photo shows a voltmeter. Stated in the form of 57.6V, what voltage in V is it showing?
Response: 50V
